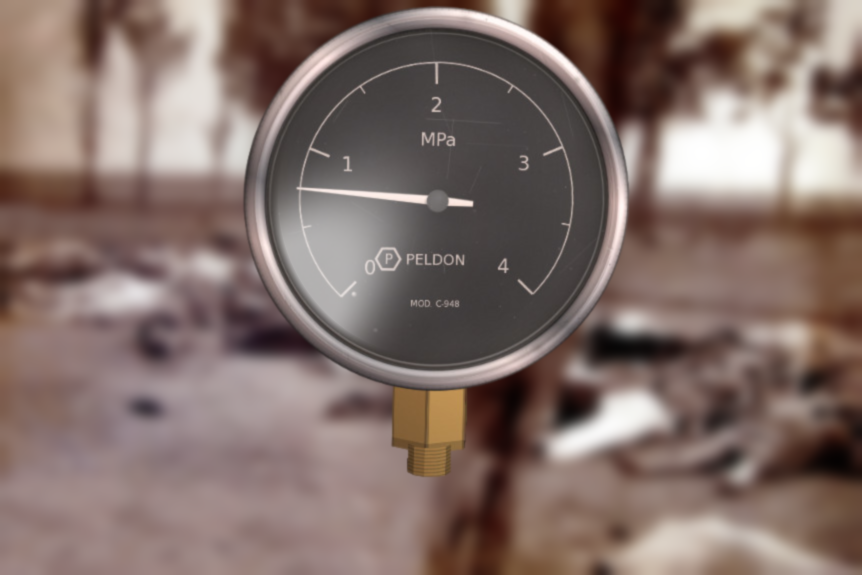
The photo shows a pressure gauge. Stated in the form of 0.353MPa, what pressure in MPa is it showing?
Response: 0.75MPa
